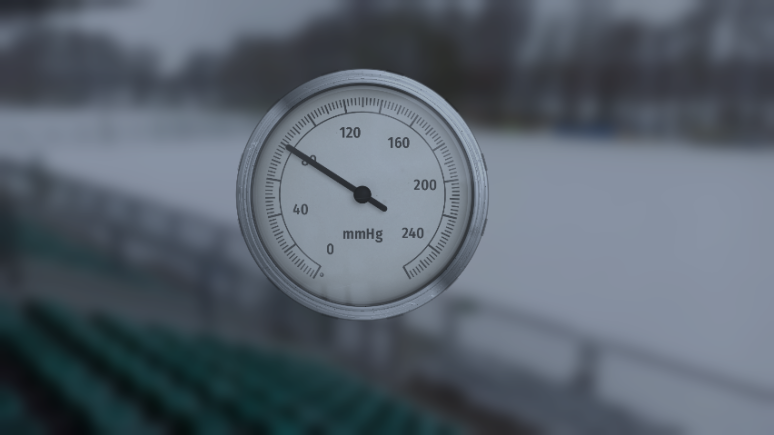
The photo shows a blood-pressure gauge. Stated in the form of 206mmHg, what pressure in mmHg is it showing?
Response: 80mmHg
